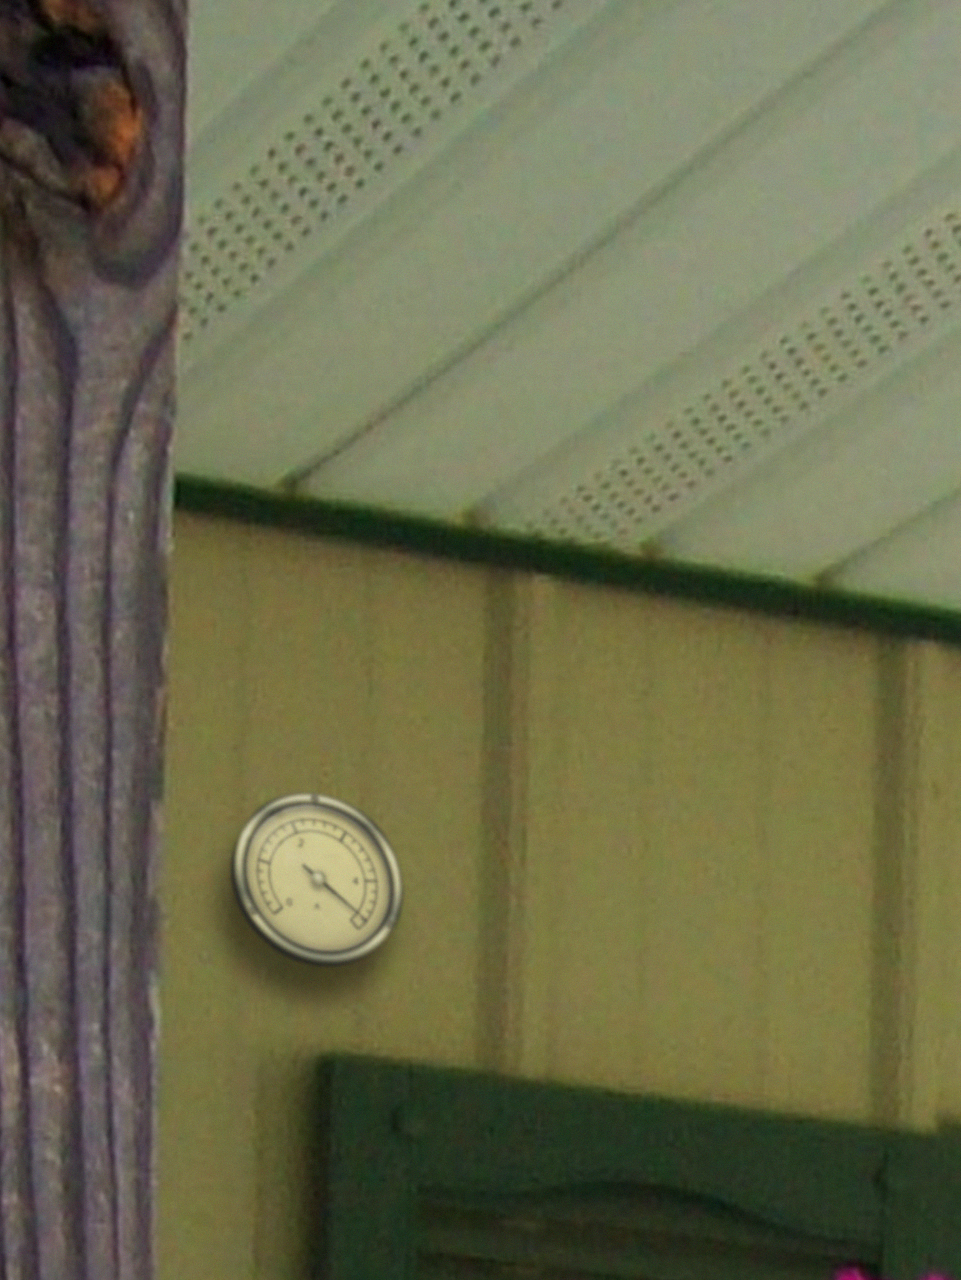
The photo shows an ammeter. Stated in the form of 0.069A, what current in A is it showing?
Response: 4.8A
